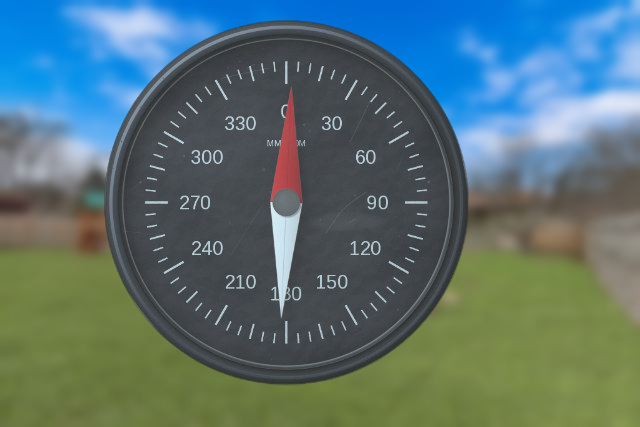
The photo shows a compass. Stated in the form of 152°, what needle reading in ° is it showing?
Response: 2.5°
